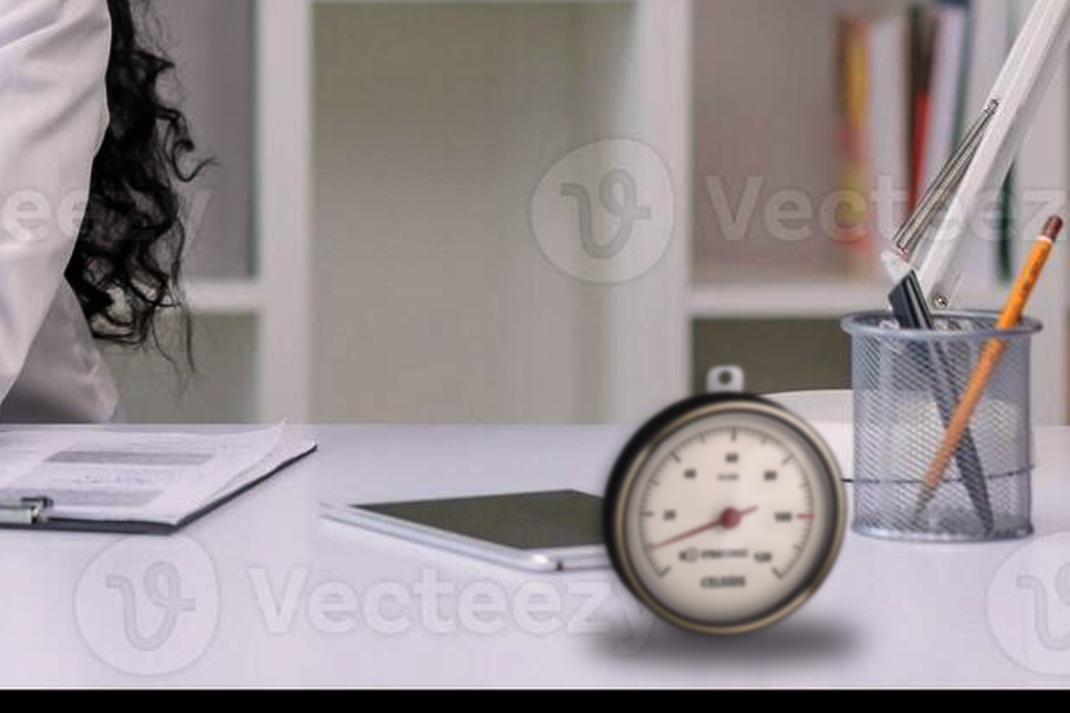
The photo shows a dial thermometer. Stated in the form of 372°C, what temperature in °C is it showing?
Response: 10°C
